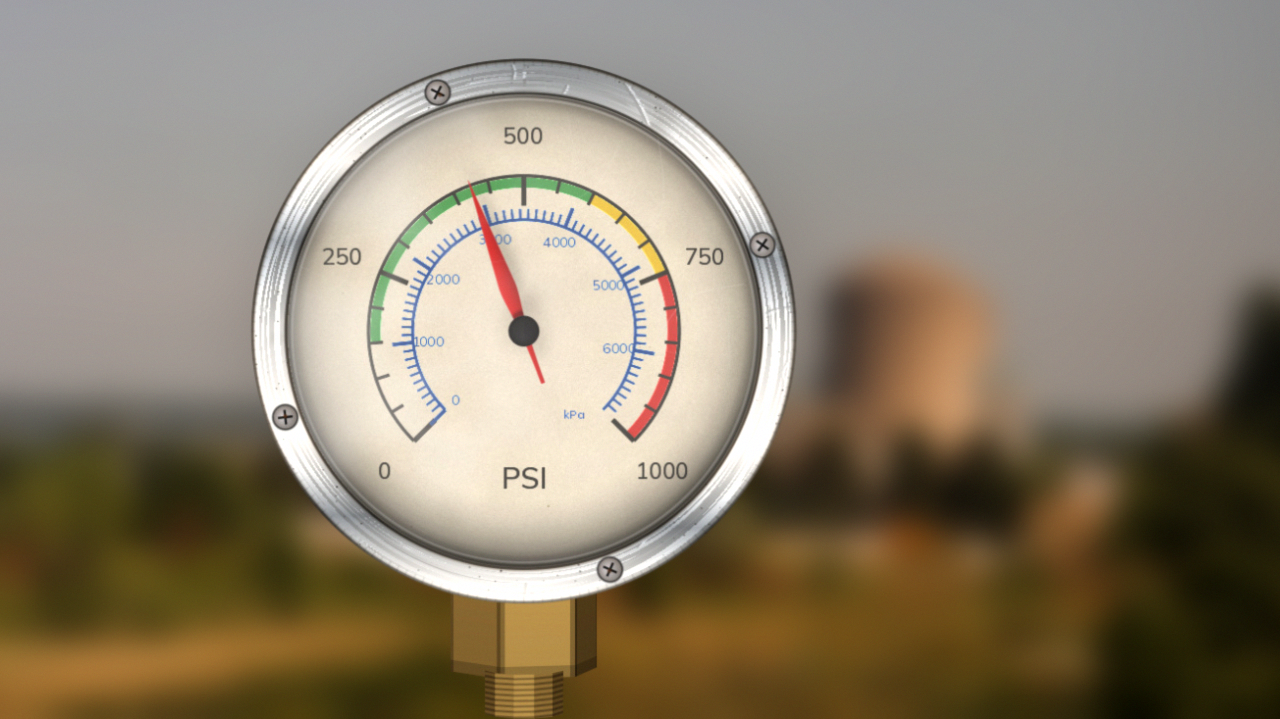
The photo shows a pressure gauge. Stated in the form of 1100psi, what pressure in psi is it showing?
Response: 425psi
